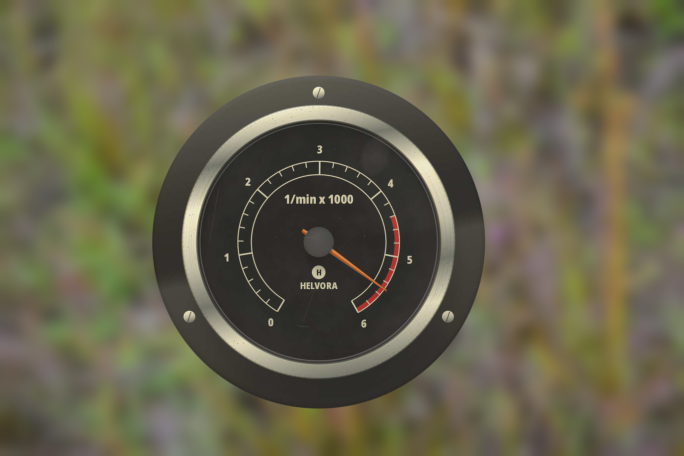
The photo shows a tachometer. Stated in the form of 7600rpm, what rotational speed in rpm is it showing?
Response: 5500rpm
